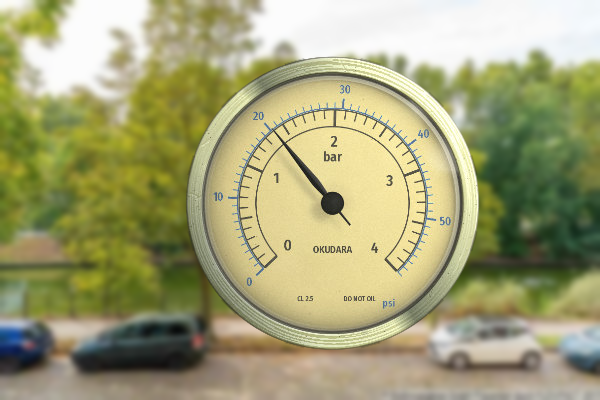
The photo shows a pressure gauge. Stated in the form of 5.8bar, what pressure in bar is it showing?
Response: 1.4bar
